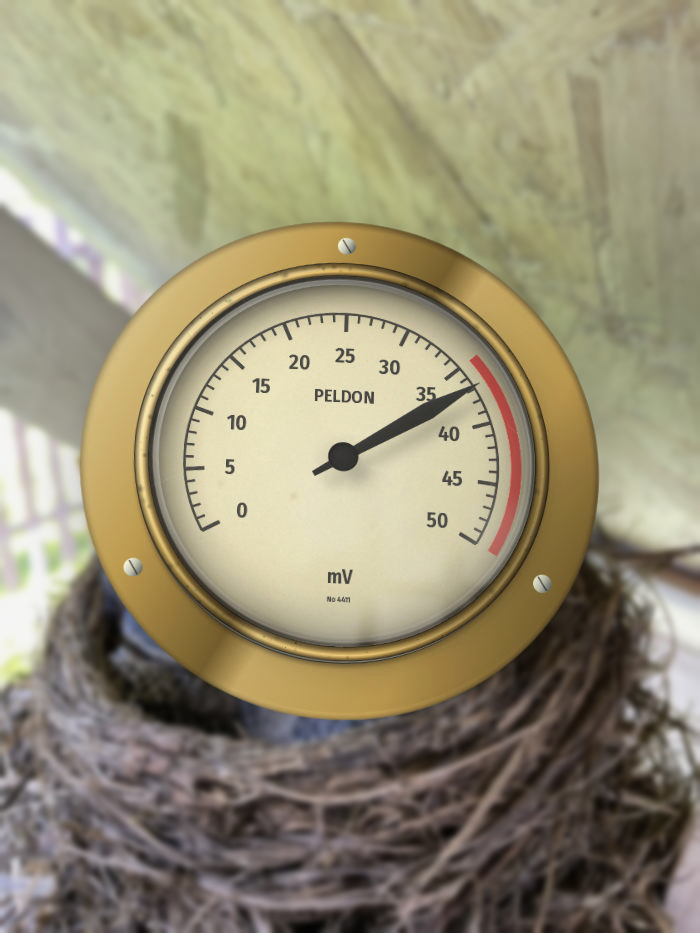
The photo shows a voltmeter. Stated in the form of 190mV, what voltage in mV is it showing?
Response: 37mV
